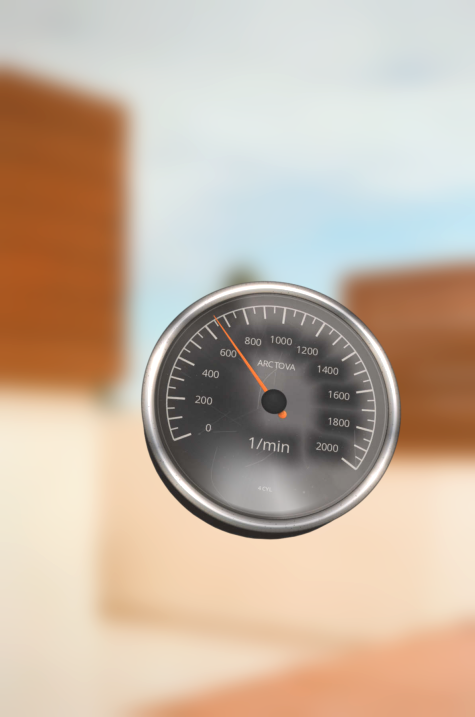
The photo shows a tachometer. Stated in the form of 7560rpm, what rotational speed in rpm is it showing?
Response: 650rpm
